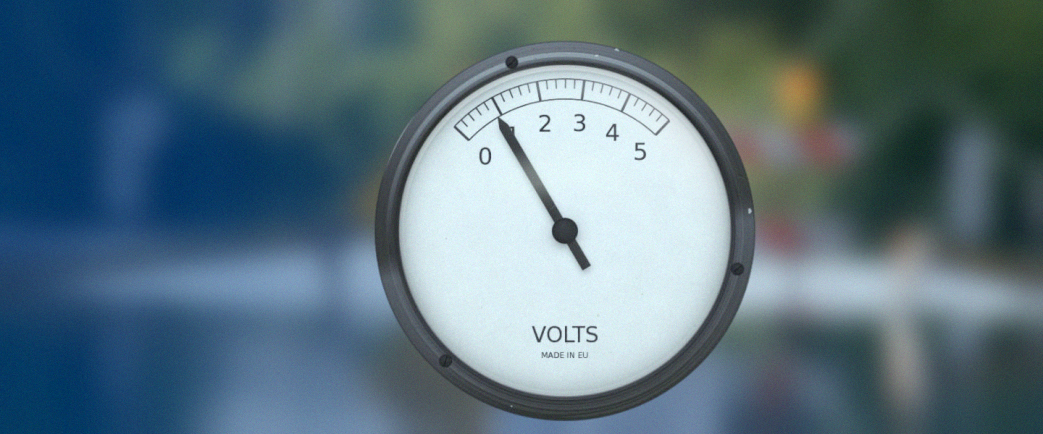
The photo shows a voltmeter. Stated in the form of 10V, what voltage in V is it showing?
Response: 0.9V
